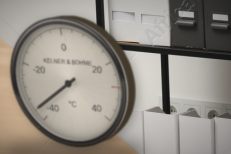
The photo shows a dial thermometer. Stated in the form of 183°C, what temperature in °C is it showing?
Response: -36°C
